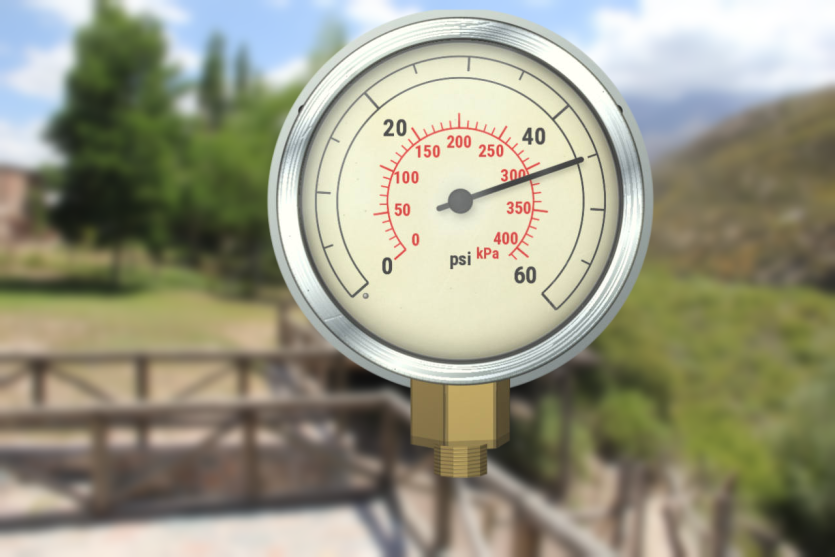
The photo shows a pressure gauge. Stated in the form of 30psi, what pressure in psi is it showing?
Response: 45psi
